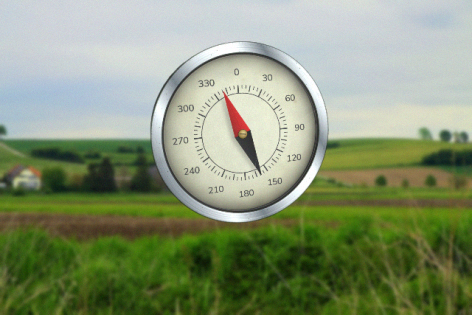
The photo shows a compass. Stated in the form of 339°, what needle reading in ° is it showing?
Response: 340°
